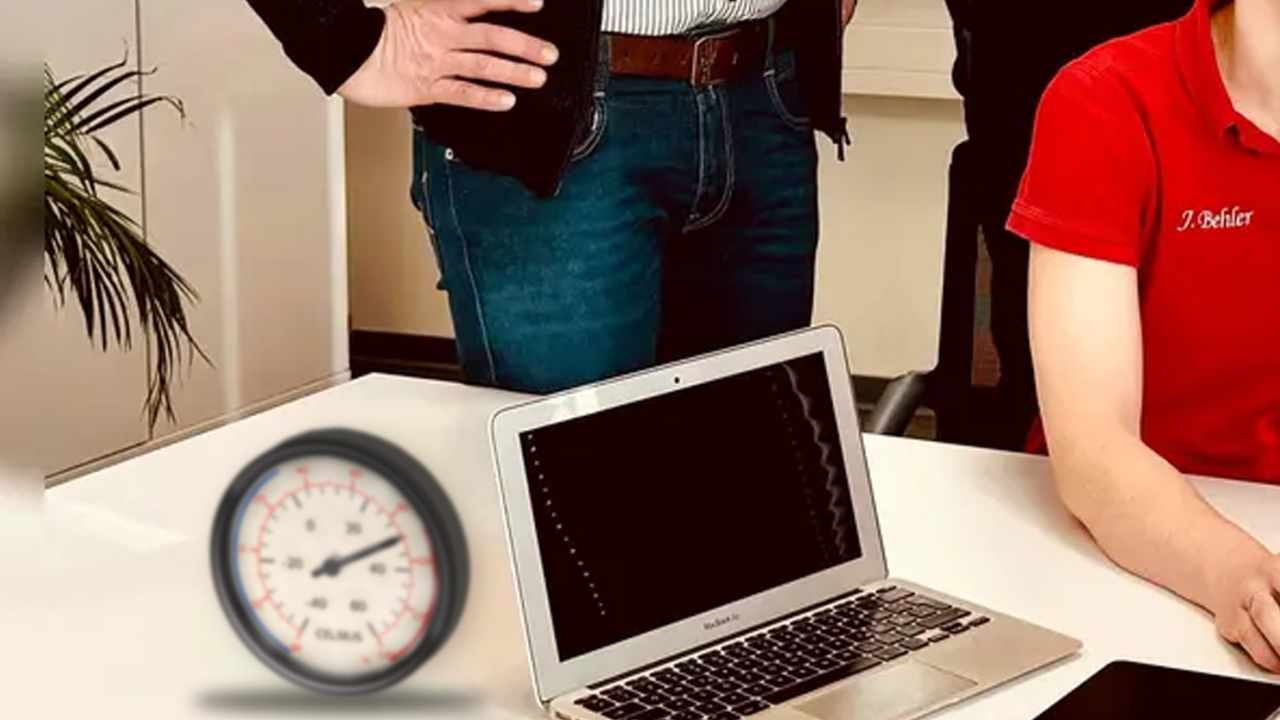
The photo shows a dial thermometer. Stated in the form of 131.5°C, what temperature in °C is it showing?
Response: 32°C
